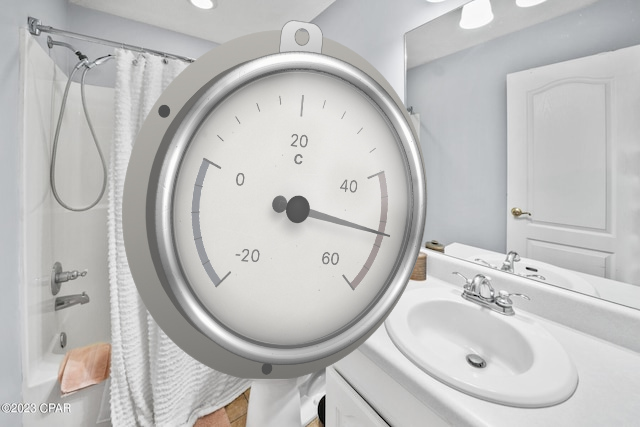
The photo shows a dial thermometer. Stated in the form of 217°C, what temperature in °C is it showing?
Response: 50°C
